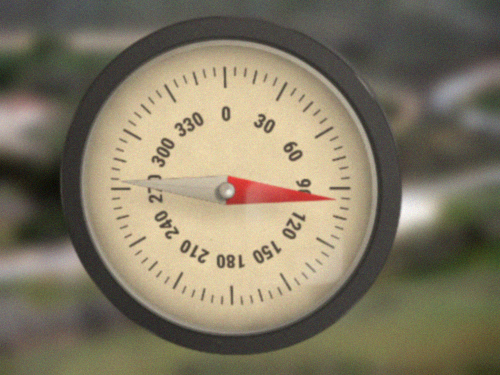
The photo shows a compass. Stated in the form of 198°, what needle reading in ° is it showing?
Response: 95°
